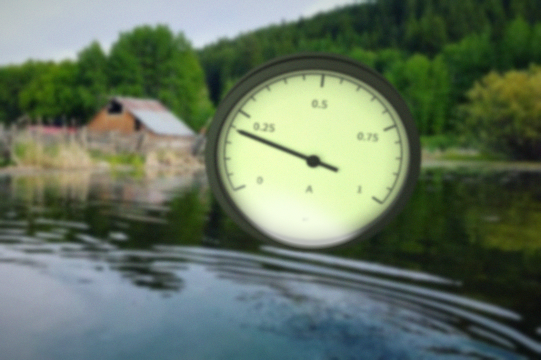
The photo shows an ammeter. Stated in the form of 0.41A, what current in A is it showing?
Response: 0.2A
